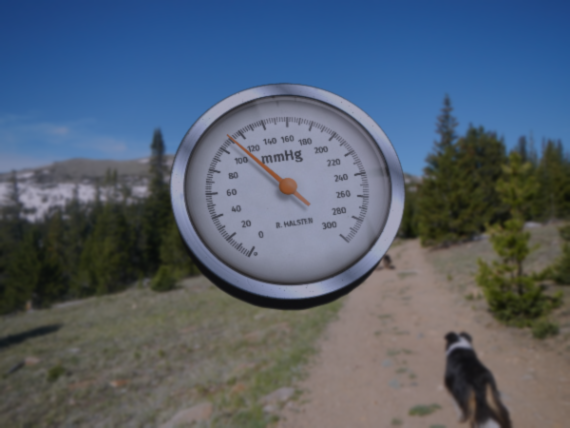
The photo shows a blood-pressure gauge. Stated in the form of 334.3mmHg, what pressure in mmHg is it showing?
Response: 110mmHg
